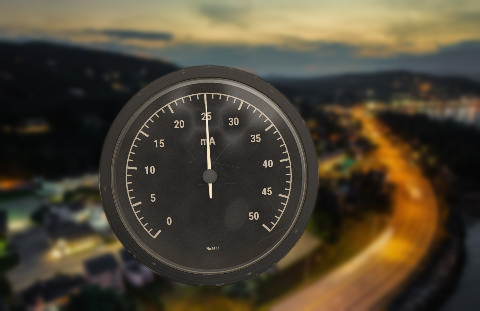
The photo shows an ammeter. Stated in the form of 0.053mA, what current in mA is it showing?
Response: 25mA
